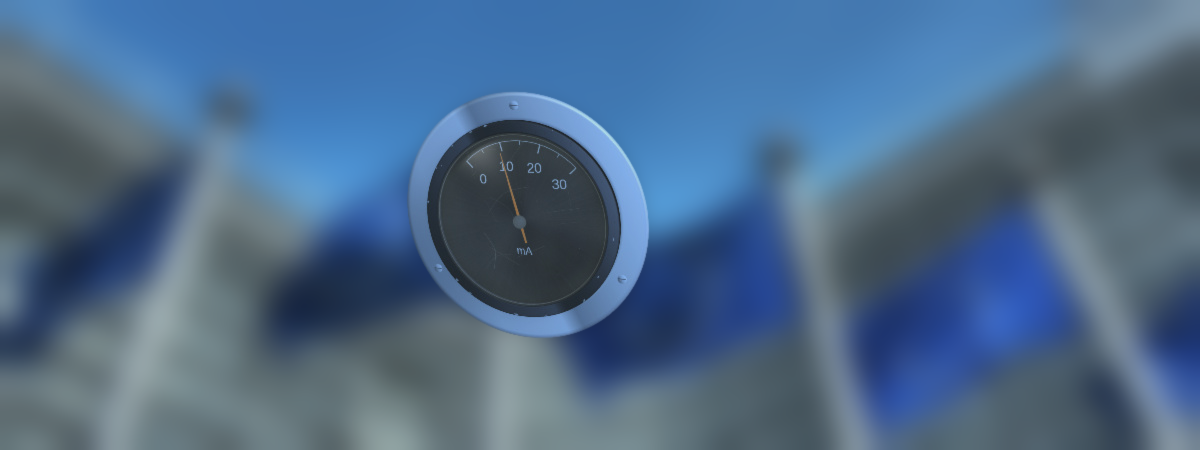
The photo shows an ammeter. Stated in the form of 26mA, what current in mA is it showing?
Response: 10mA
